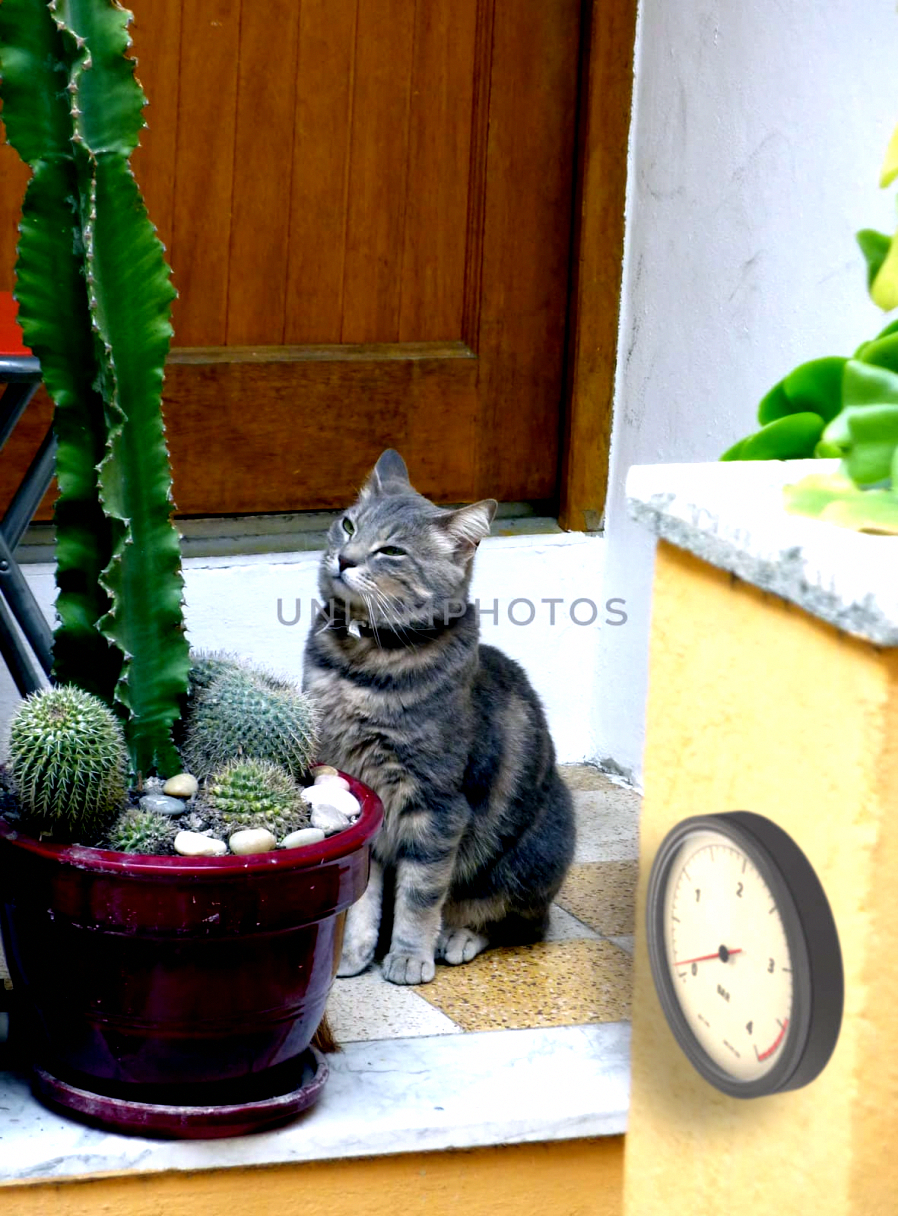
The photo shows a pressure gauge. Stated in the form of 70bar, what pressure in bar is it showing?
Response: 0.1bar
